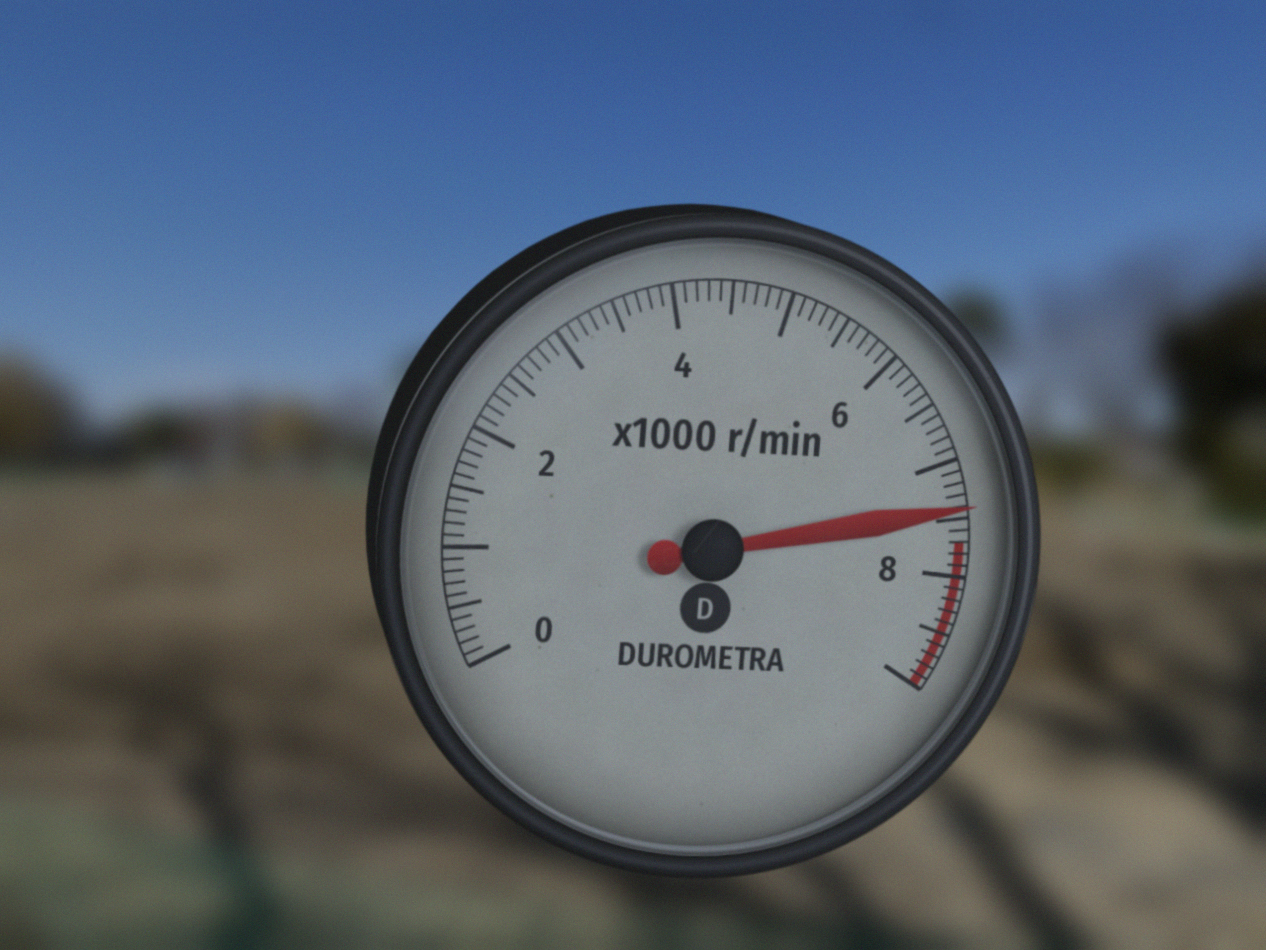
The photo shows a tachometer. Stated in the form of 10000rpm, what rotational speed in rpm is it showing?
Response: 7400rpm
